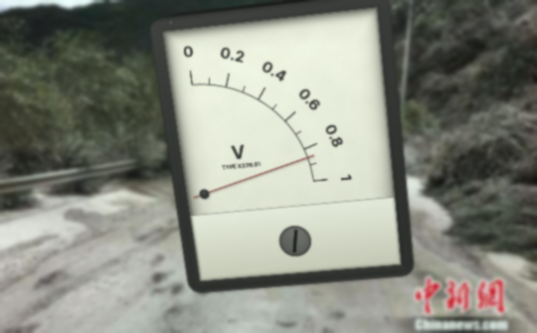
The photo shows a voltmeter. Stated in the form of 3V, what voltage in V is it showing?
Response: 0.85V
